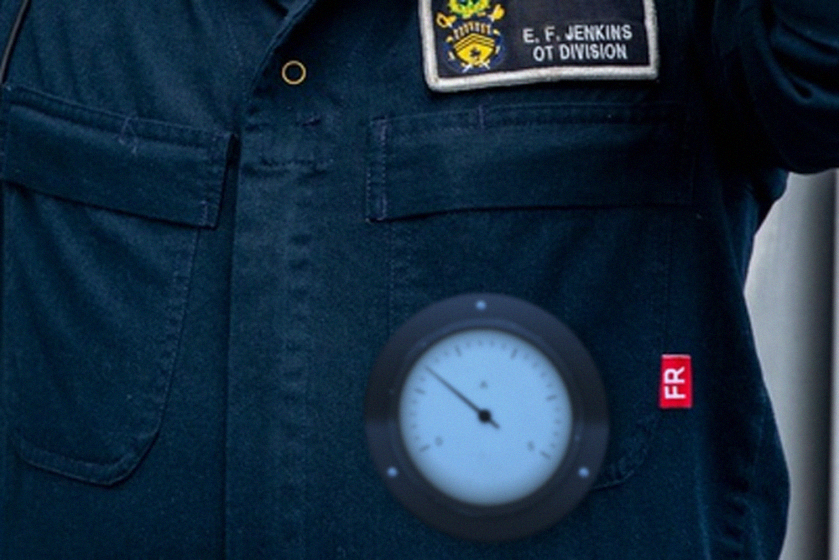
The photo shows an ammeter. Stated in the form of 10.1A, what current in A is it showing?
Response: 1.4A
